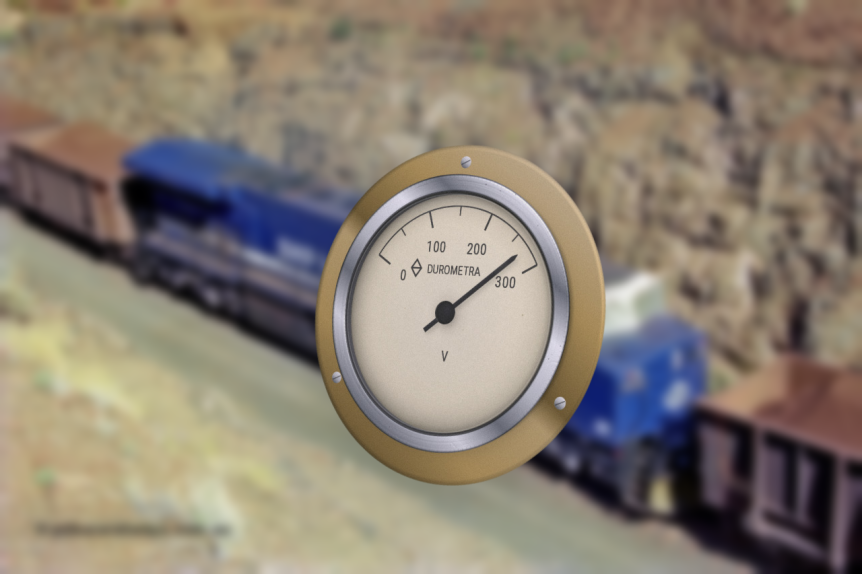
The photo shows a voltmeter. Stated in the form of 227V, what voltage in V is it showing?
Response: 275V
